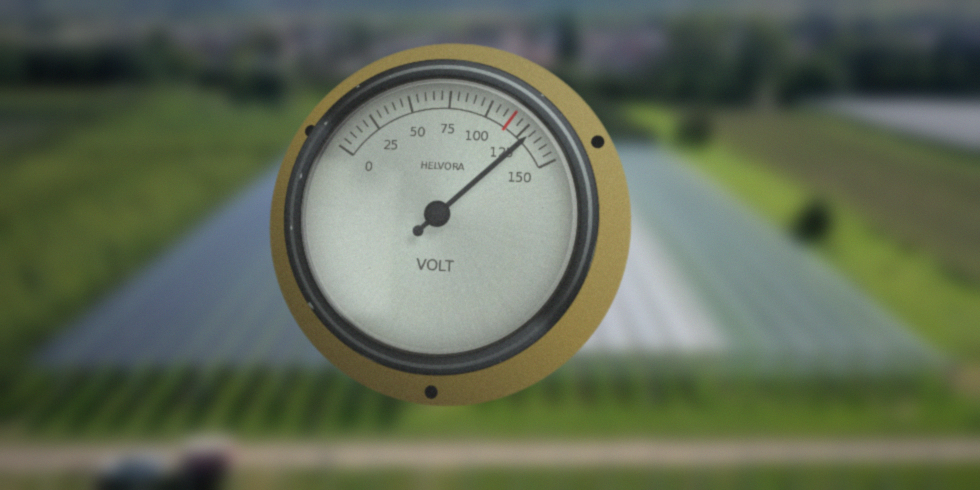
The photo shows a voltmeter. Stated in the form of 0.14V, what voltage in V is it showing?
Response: 130V
